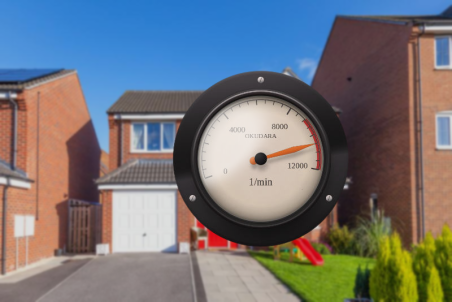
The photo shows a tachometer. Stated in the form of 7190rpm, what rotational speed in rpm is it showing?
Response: 10500rpm
